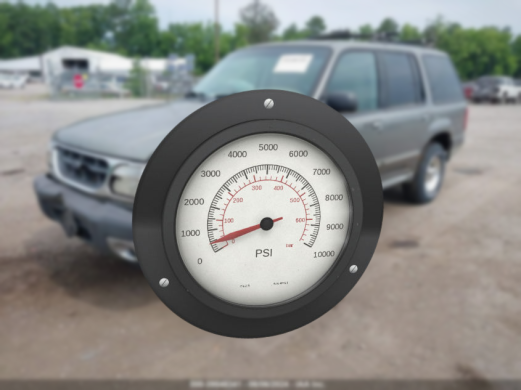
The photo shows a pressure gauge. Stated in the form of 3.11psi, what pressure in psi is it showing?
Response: 500psi
